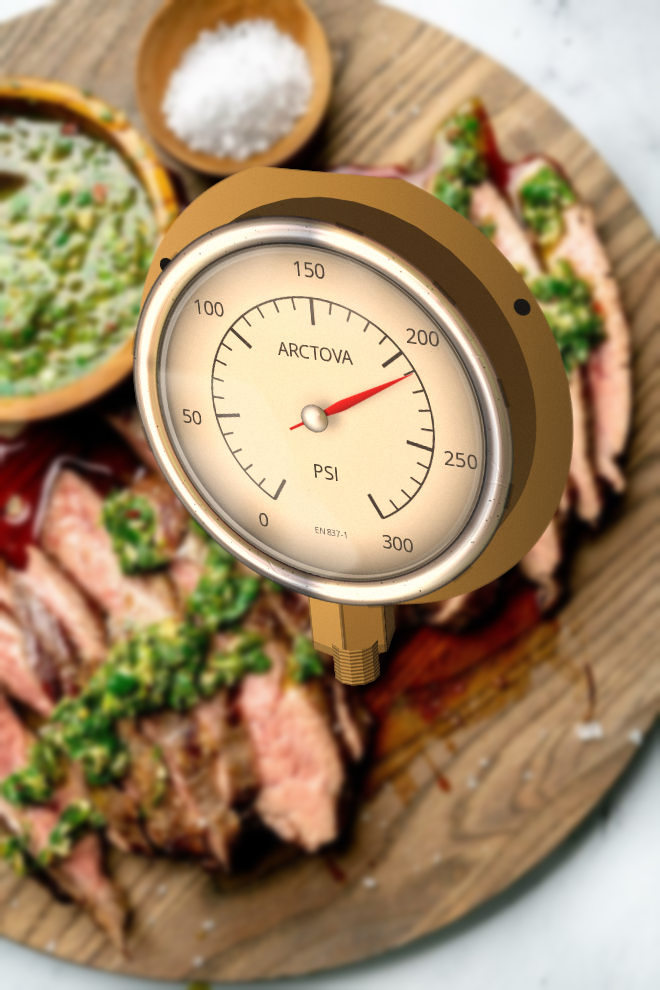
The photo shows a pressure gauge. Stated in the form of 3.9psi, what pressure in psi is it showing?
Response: 210psi
